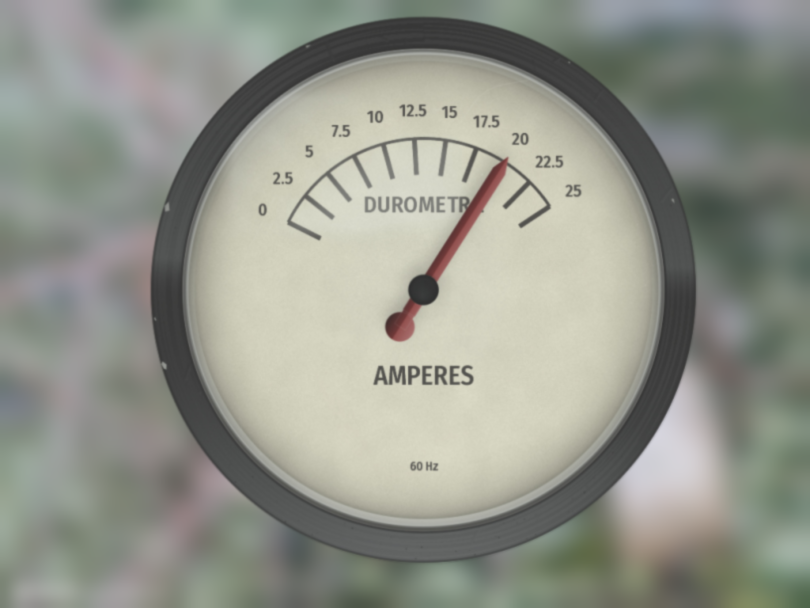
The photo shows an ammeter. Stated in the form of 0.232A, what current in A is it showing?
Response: 20A
